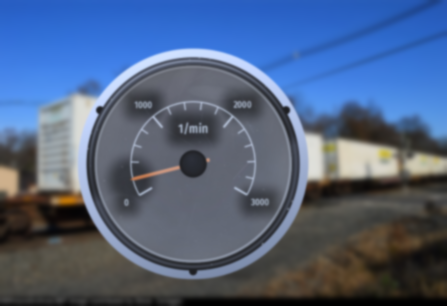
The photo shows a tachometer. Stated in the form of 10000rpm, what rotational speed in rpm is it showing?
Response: 200rpm
